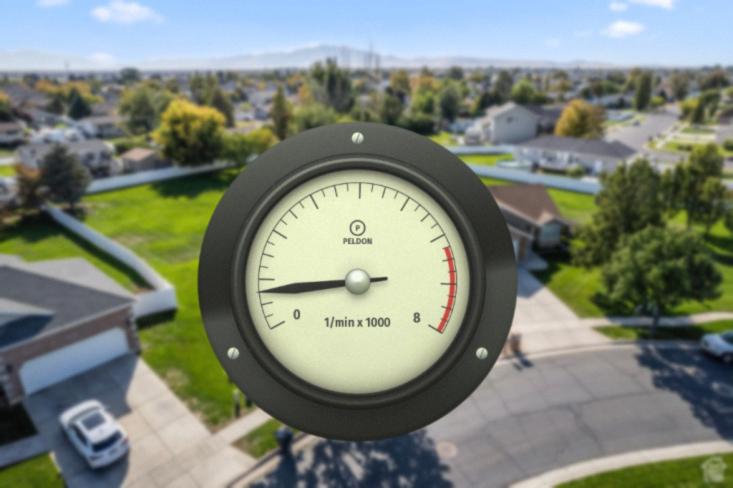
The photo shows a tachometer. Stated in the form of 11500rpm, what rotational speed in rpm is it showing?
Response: 750rpm
